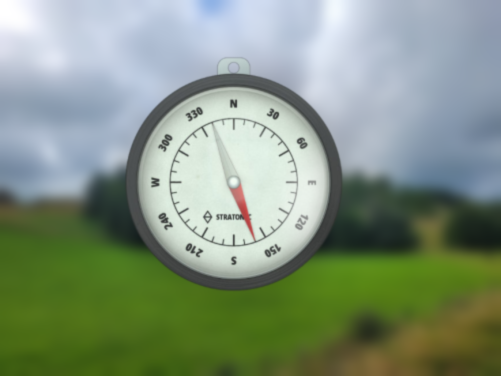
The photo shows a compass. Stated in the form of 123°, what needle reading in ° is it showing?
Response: 160°
